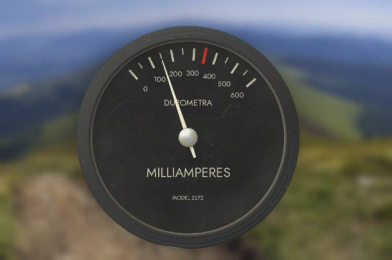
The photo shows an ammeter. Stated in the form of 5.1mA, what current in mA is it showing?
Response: 150mA
